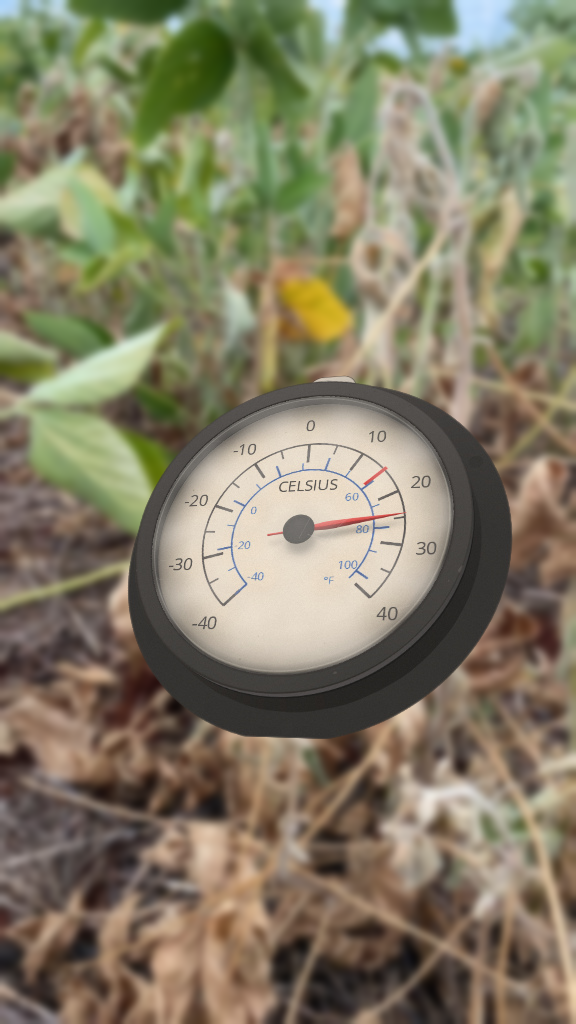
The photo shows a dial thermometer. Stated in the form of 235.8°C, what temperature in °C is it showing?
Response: 25°C
